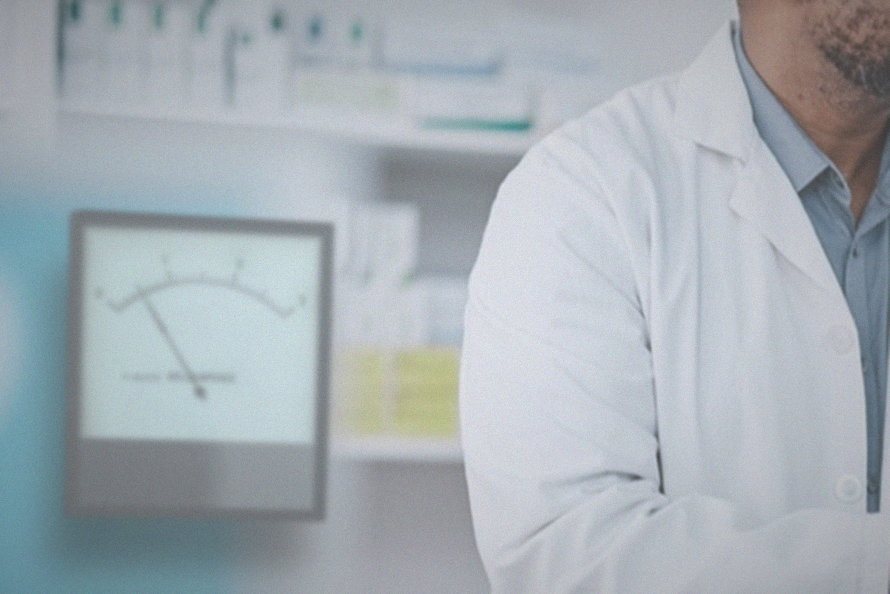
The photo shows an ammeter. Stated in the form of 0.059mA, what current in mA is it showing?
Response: 0.5mA
